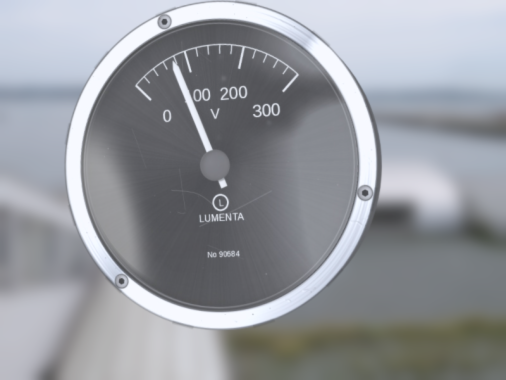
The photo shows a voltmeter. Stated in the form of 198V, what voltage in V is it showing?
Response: 80V
